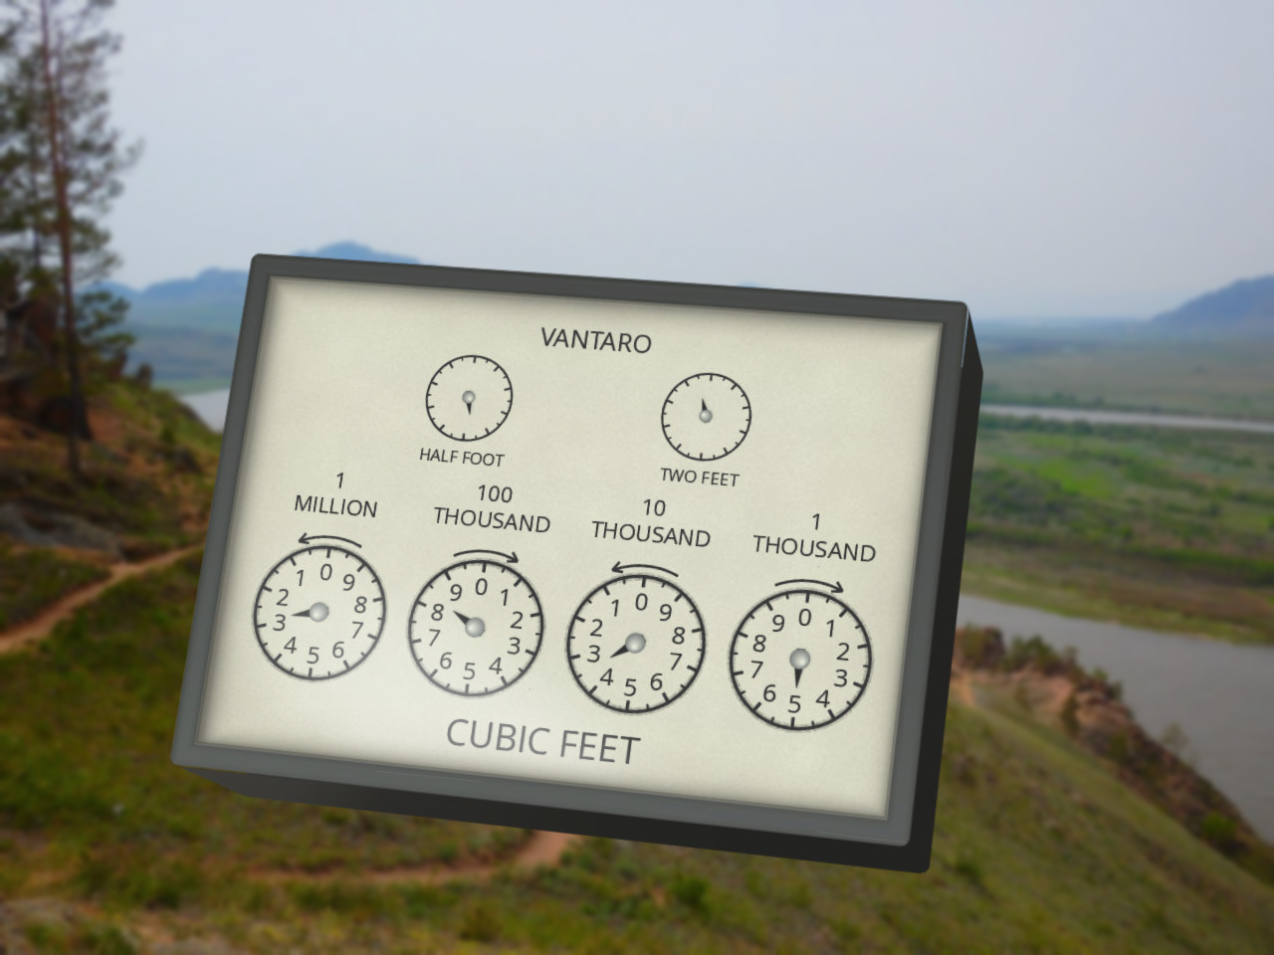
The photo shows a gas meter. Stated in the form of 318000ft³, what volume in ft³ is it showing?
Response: 283500ft³
